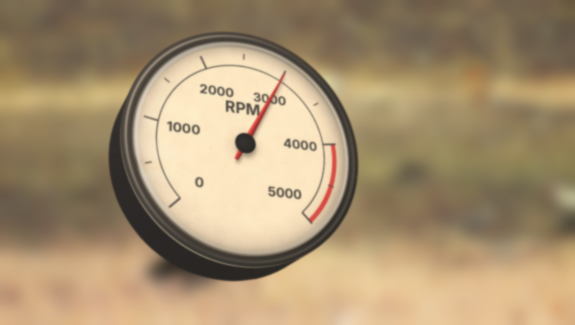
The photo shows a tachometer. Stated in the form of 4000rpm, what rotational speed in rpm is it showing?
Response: 3000rpm
